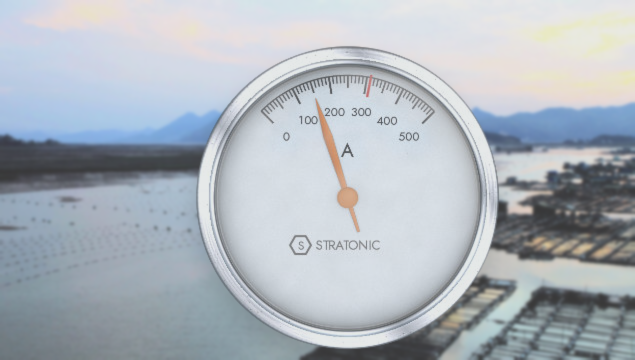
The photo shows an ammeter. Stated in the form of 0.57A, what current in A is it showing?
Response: 150A
